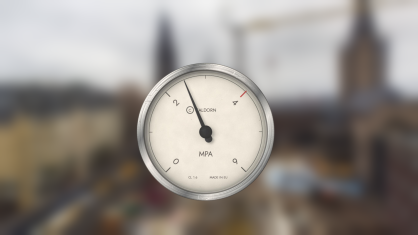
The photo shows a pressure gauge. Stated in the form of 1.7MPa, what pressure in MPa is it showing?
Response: 2.5MPa
